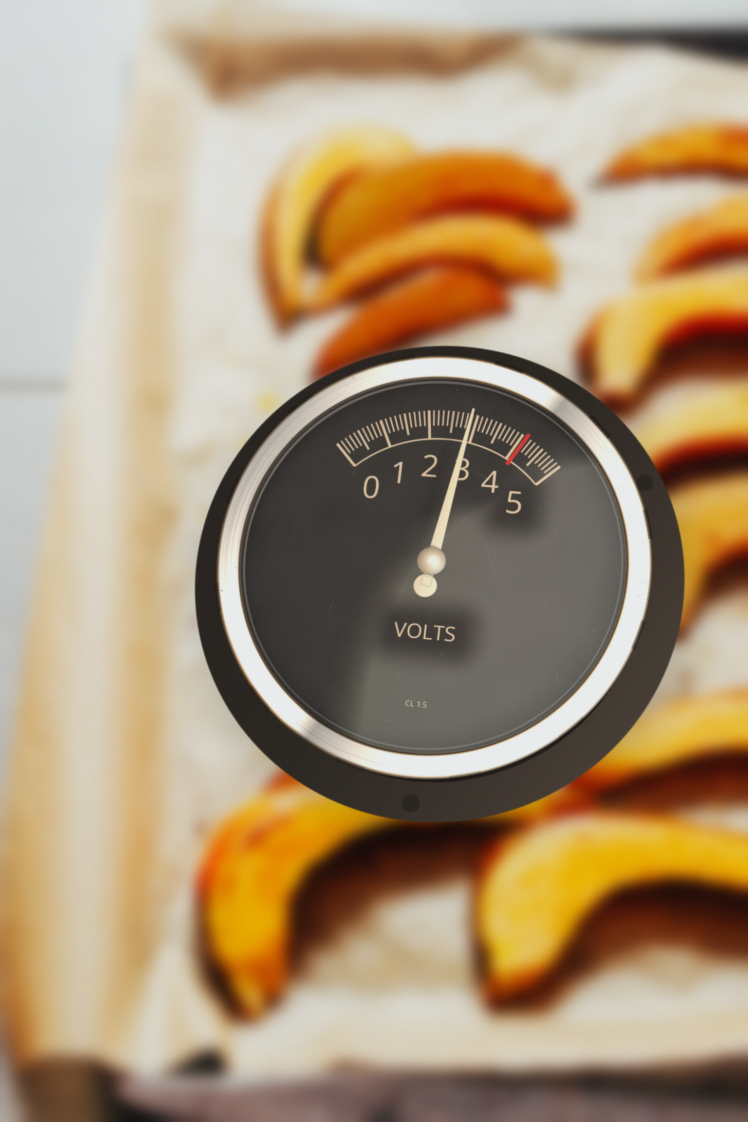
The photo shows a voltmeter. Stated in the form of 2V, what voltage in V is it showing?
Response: 2.9V
